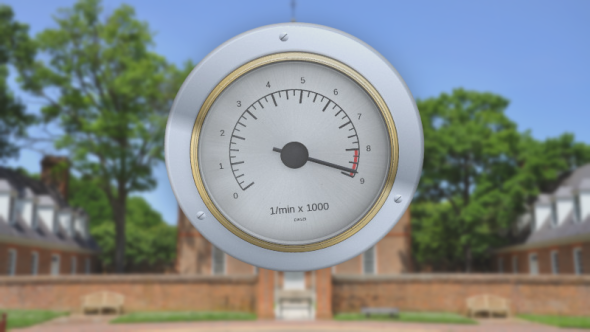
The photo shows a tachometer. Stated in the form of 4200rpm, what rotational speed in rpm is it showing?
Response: 8750rpm
